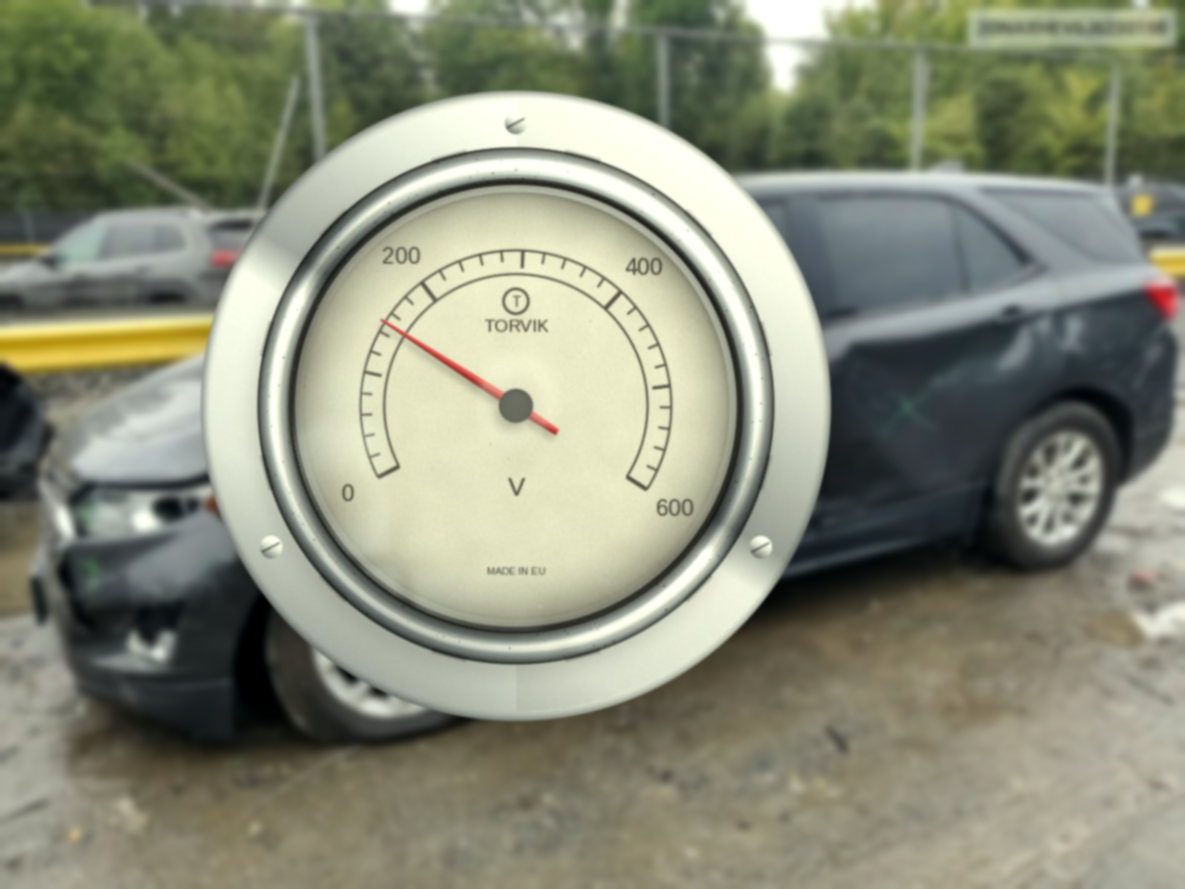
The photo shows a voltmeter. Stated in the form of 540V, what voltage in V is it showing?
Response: 150V
